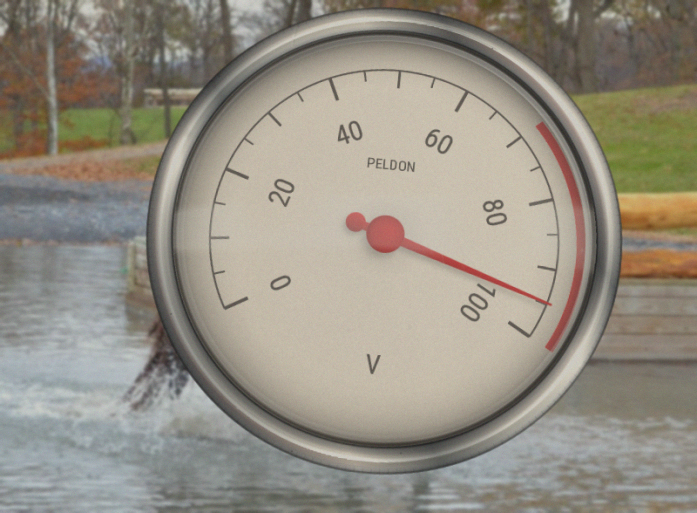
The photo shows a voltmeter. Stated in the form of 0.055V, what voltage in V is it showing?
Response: 95V
